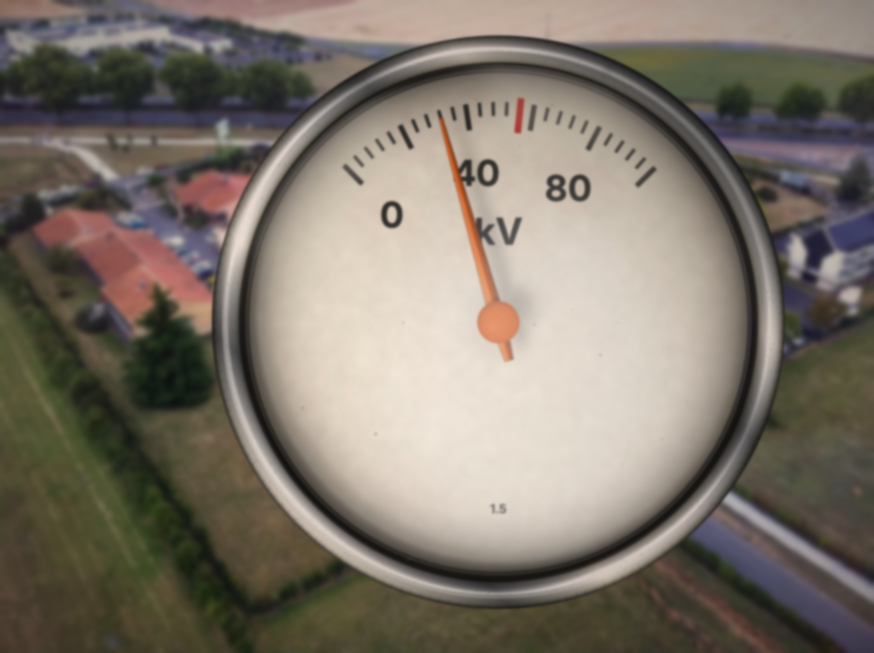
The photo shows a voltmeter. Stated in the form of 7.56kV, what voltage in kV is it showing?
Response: 32kV
